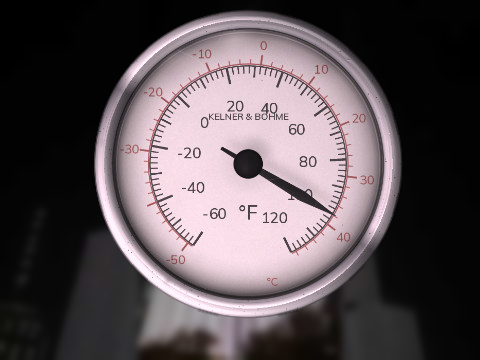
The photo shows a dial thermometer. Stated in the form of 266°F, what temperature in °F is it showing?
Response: 100°F
